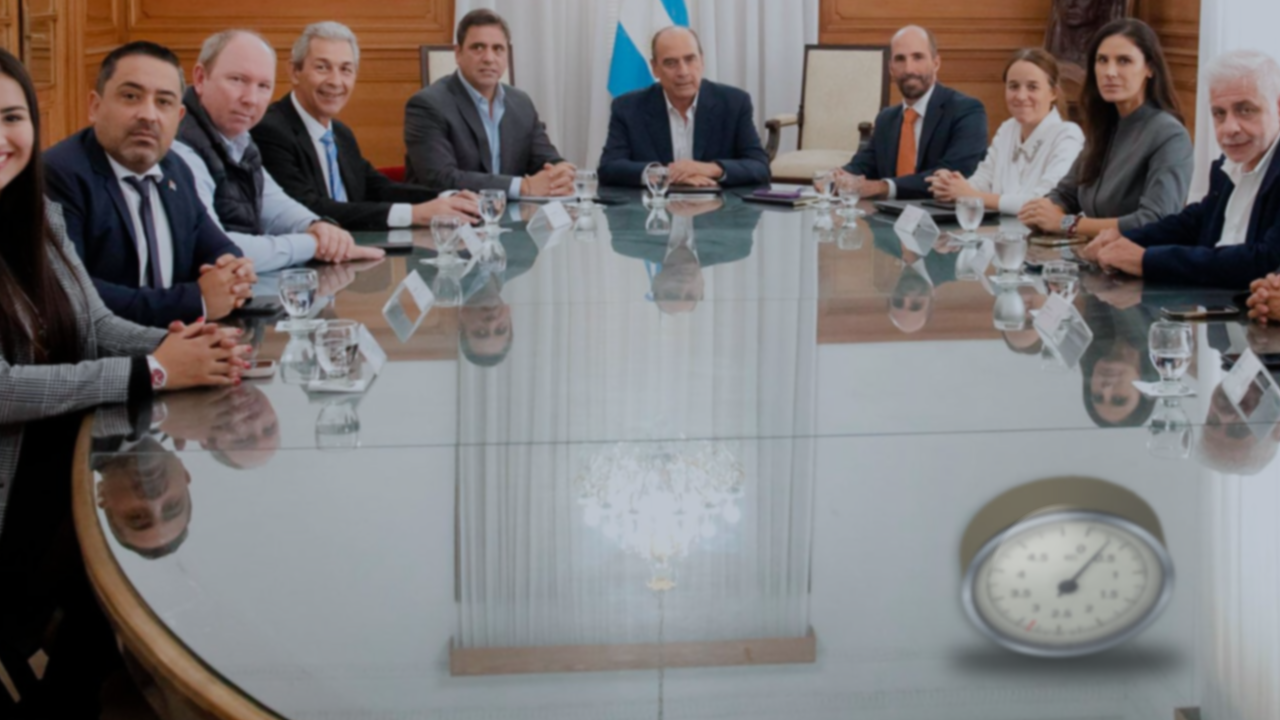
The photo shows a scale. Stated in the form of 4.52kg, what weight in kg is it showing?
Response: 0.25kg
